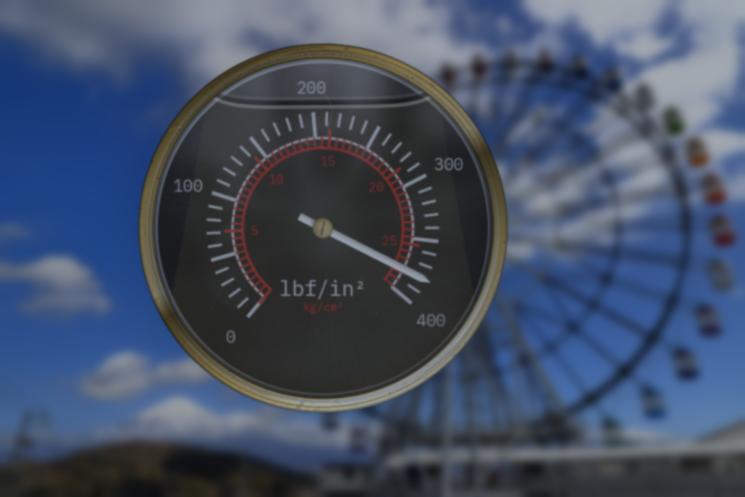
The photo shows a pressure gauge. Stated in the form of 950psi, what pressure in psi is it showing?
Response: 380psi
